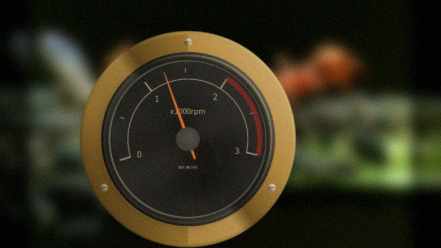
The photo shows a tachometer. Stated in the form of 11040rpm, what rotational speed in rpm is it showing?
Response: 1250rpm
